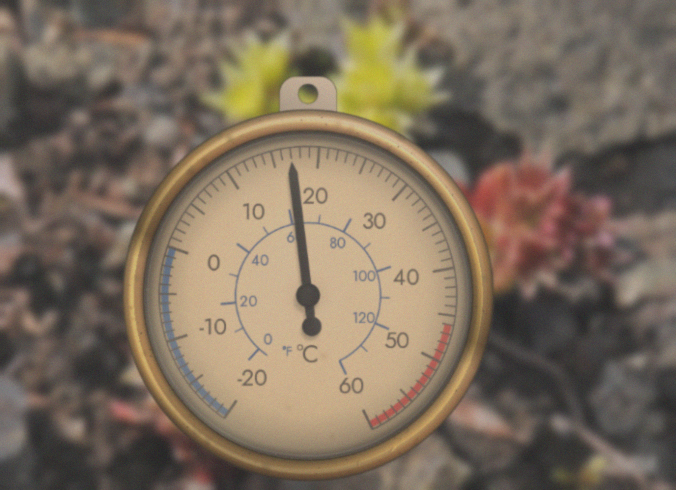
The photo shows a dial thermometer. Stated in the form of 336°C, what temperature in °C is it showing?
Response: 17°C
